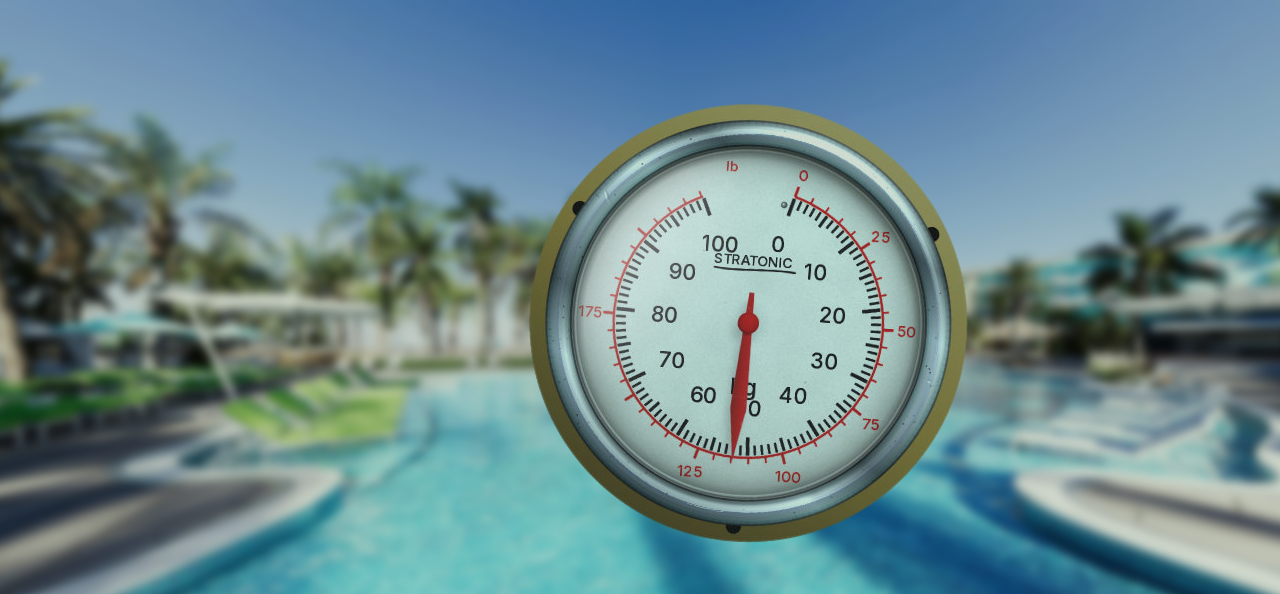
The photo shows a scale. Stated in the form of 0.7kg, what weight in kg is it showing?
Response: 52kg
